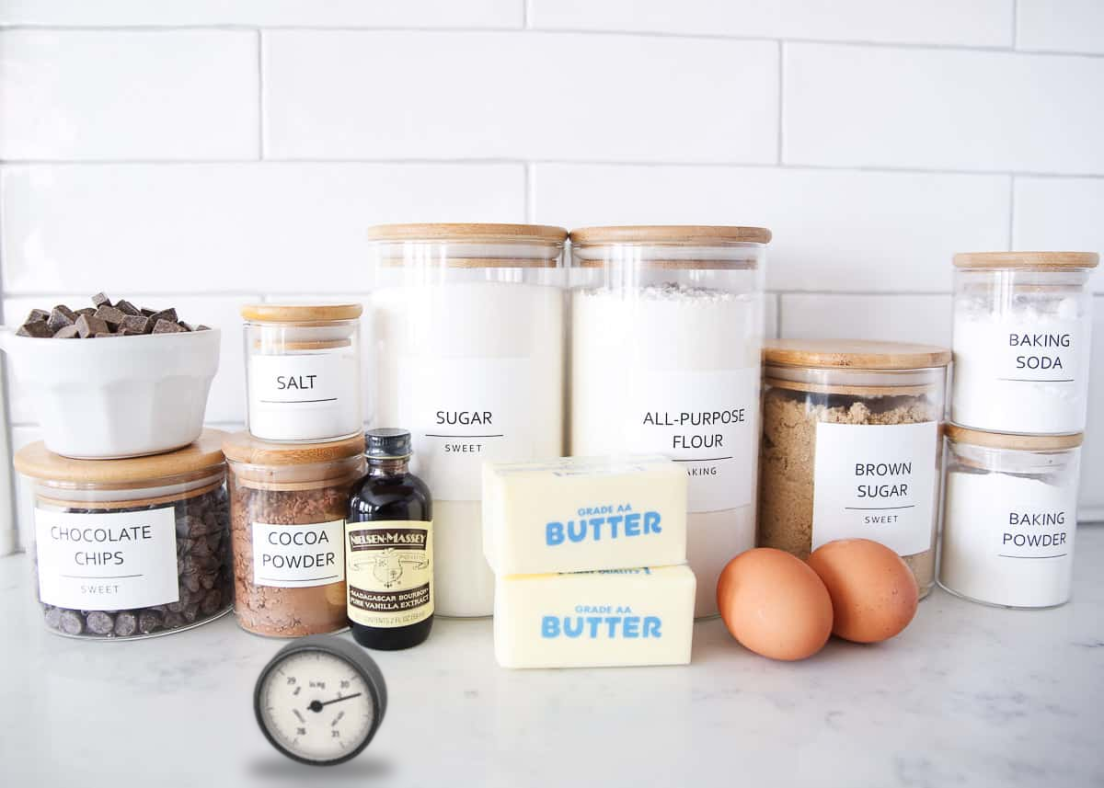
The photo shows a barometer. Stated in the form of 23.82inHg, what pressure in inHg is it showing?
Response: 30.2inHg
